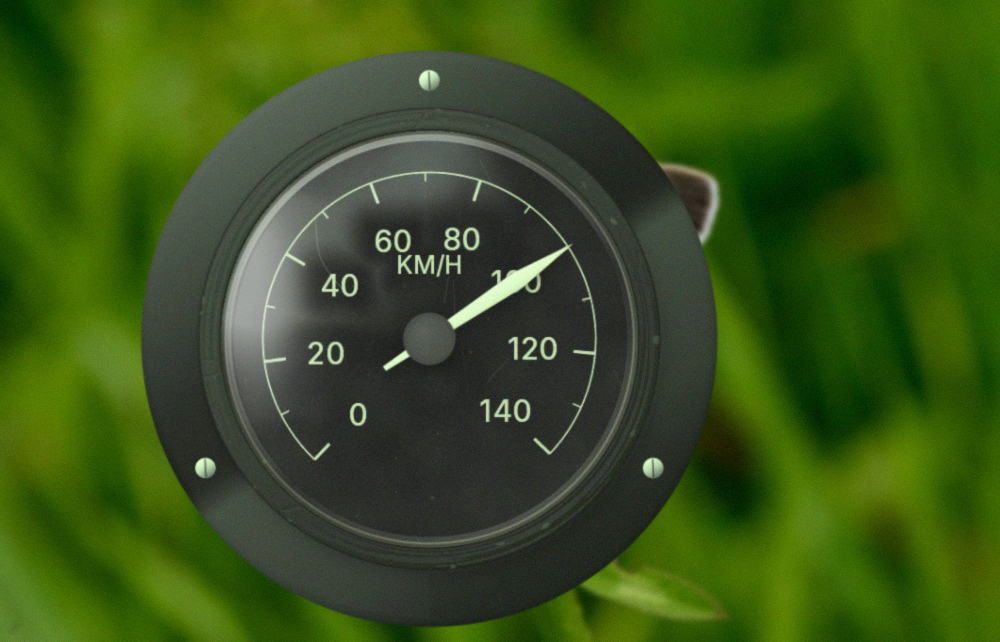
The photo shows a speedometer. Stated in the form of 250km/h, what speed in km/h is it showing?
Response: 100km/h
